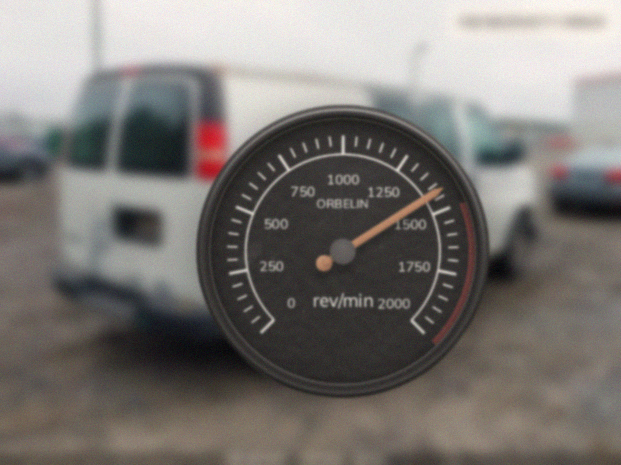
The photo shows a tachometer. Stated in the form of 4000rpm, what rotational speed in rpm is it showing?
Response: 1425rpm
